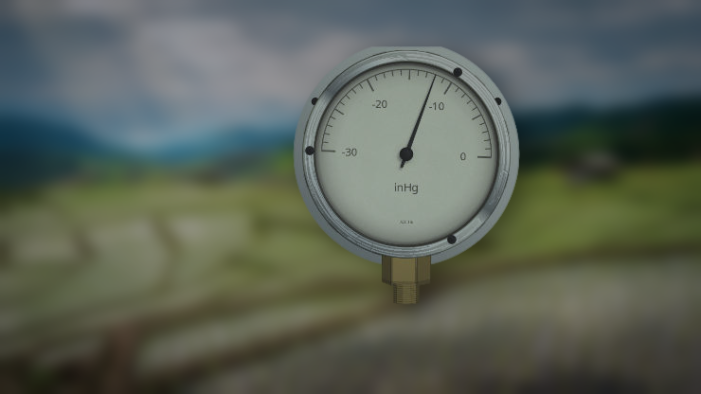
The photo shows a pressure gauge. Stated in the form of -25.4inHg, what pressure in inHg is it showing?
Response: -12inHg
